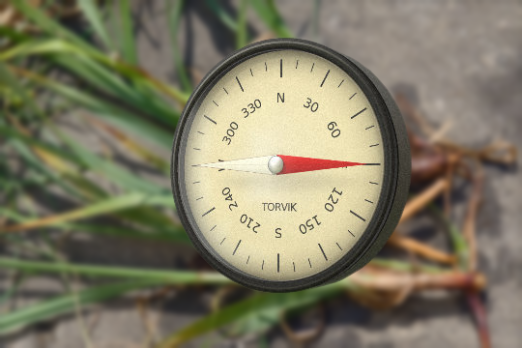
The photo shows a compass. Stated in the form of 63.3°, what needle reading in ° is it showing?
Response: 90°
